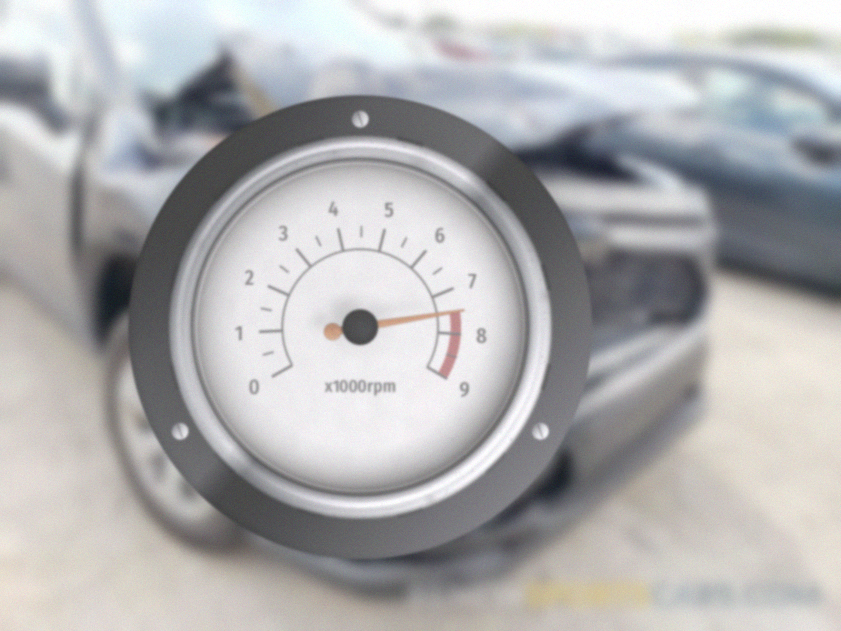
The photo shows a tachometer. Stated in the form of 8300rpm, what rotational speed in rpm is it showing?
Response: 7500rpm
